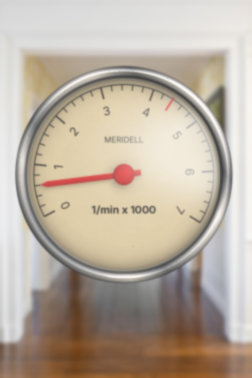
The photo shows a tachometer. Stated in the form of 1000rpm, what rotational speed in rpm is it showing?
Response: 600rpm
